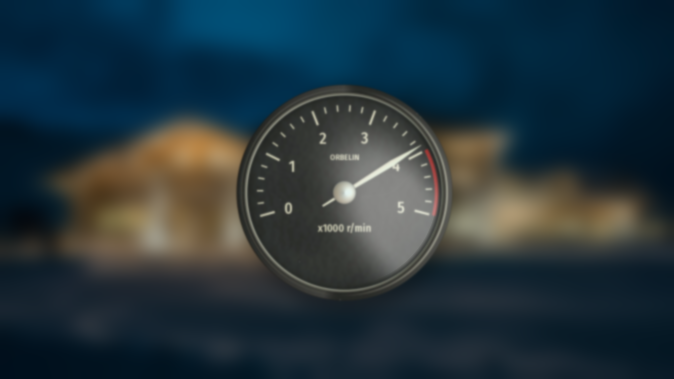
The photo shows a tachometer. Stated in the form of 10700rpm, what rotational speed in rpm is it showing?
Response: 3900rpm
